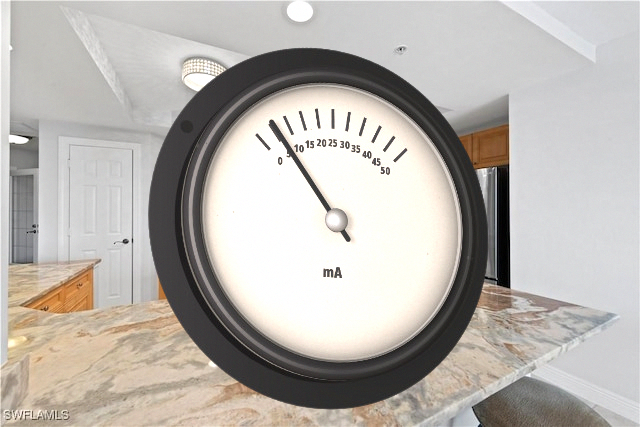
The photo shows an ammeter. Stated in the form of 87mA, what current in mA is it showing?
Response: 5mA
